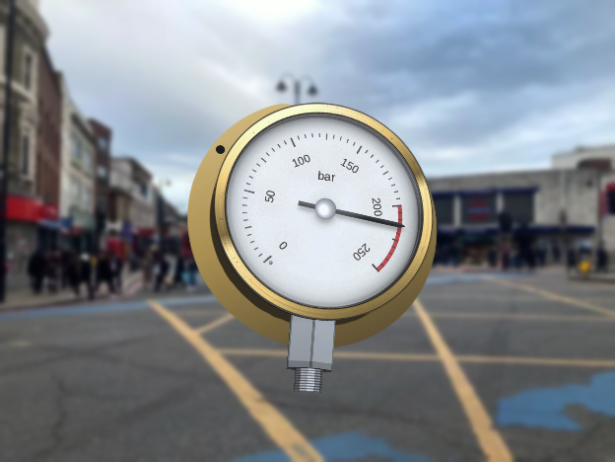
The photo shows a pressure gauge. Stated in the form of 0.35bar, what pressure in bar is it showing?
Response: 215bar
